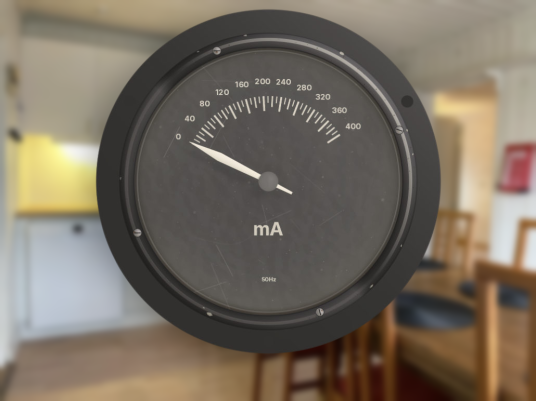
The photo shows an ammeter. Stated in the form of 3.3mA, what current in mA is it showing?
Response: 0mA
